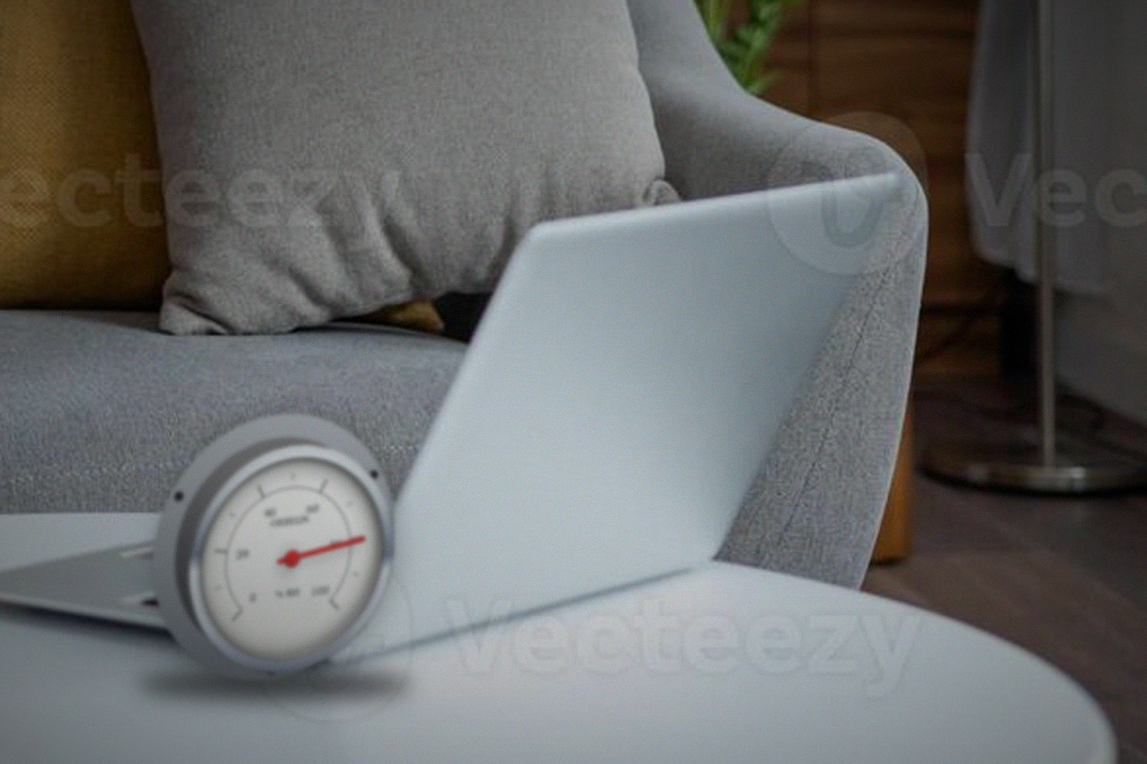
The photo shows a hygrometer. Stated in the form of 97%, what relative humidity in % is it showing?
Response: 80%
